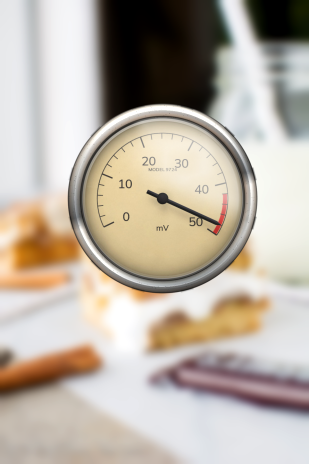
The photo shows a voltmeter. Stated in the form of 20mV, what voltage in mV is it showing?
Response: 48mV
